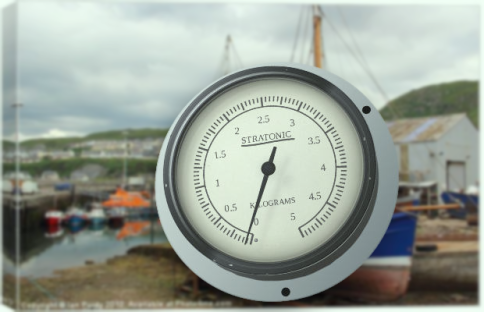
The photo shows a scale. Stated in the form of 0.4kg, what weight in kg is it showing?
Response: 0.05kg
